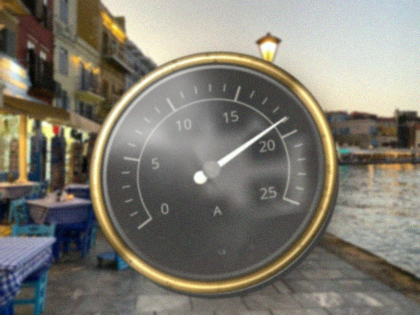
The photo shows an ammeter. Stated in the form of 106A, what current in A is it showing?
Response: 19A
